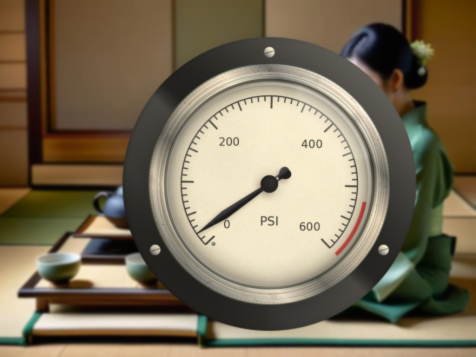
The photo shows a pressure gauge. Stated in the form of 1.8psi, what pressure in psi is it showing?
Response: 20psi
